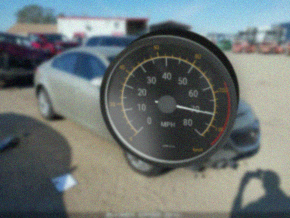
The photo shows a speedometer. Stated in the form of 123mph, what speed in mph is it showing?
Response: 70mph
